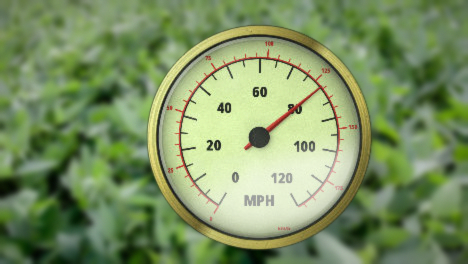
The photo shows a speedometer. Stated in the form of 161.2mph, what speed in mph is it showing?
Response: 80mph
